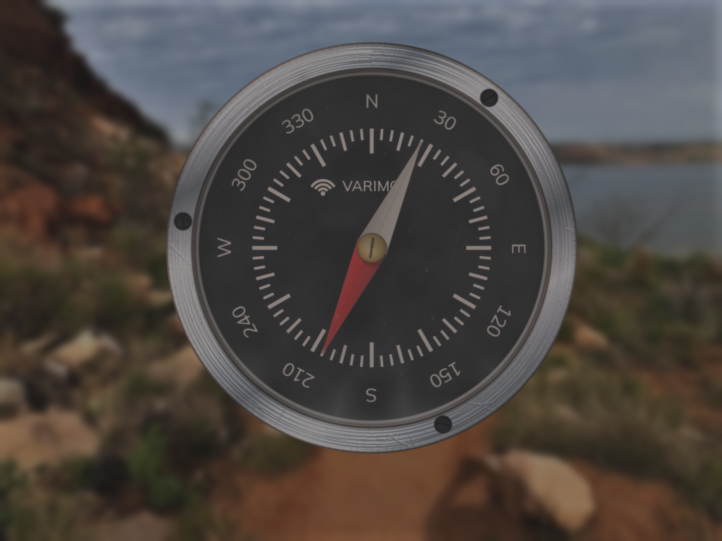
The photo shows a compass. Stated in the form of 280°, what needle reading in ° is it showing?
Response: 205°
